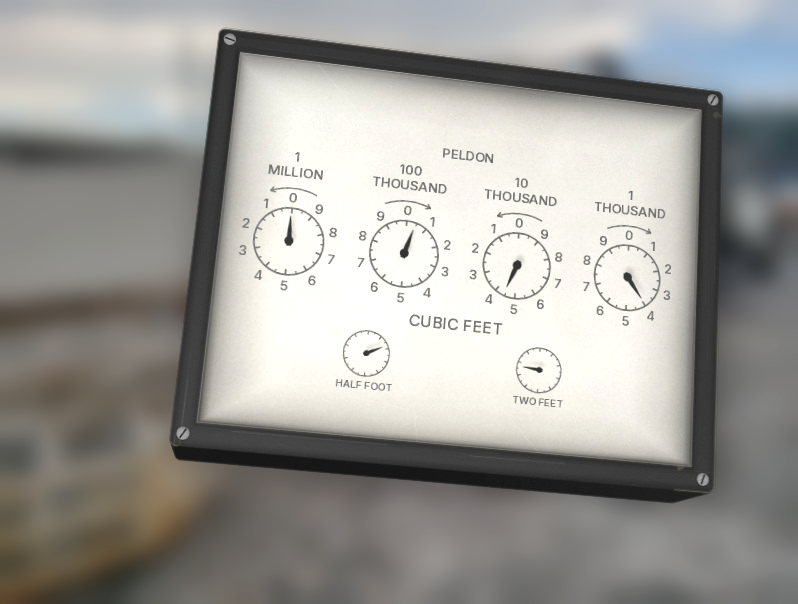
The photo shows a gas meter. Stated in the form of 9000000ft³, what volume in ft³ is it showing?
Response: 4400ft³
